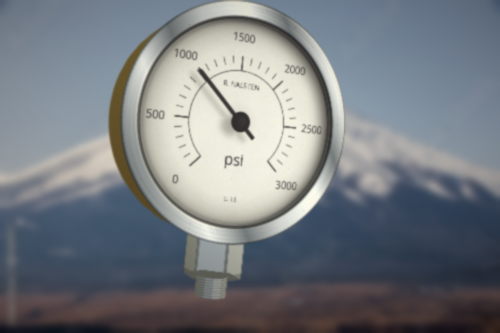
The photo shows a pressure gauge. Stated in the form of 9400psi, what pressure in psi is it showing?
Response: 1000psi
